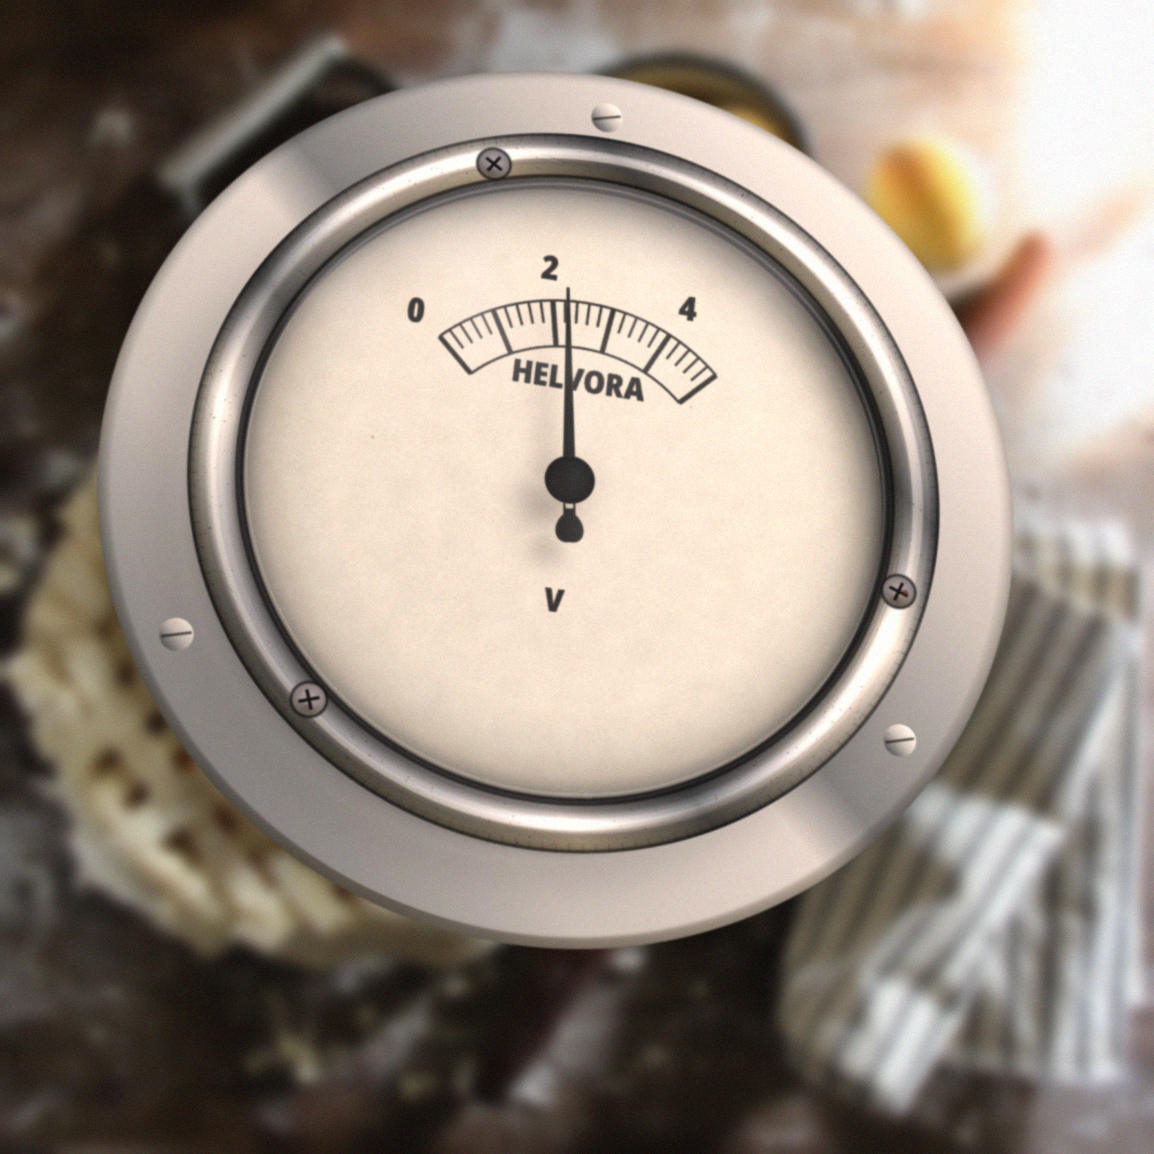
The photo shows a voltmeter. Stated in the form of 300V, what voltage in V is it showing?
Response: 2.2V
